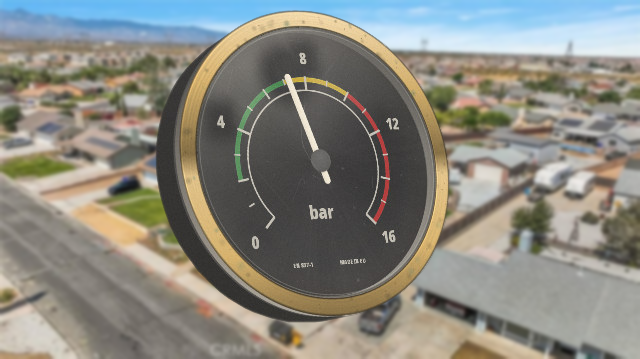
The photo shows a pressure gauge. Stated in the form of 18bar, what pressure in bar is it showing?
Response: 7bar
